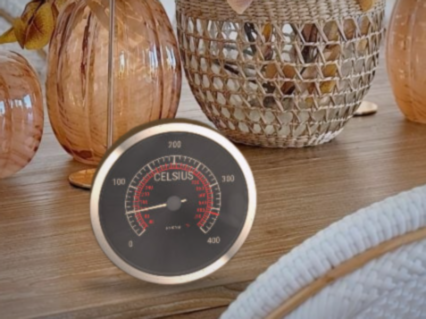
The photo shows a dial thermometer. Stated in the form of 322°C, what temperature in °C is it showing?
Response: 50°C
